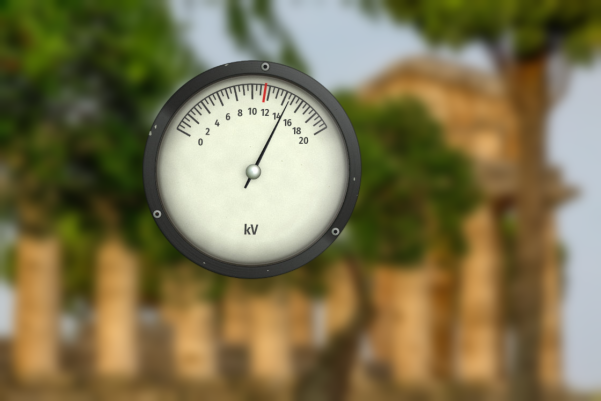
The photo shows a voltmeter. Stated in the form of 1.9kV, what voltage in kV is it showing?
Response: 14.5kV
